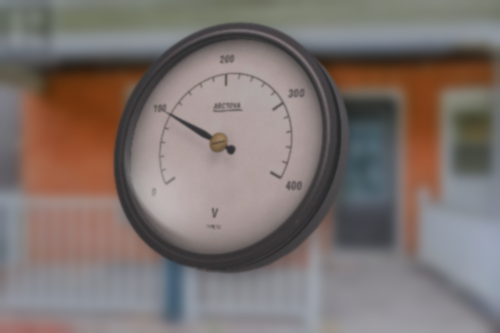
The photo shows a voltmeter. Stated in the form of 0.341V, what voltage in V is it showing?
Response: 100V
